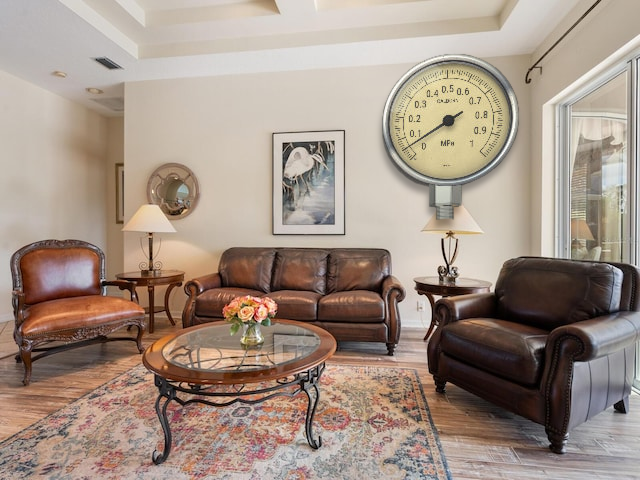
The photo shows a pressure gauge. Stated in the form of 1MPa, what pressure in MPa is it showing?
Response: 0.05MPa
